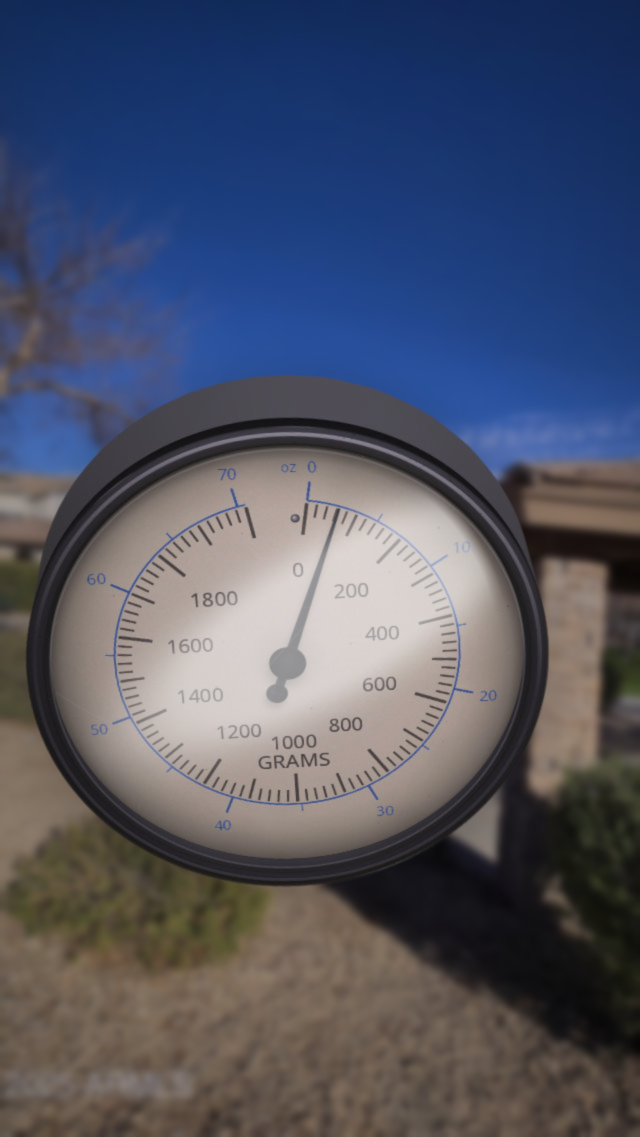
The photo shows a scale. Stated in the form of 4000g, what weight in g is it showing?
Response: 60g
